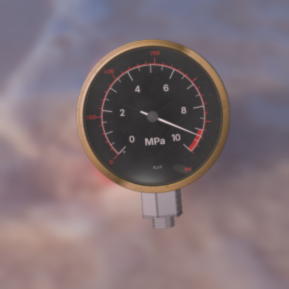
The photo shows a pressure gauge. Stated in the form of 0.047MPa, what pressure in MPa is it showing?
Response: 9.25MPa
